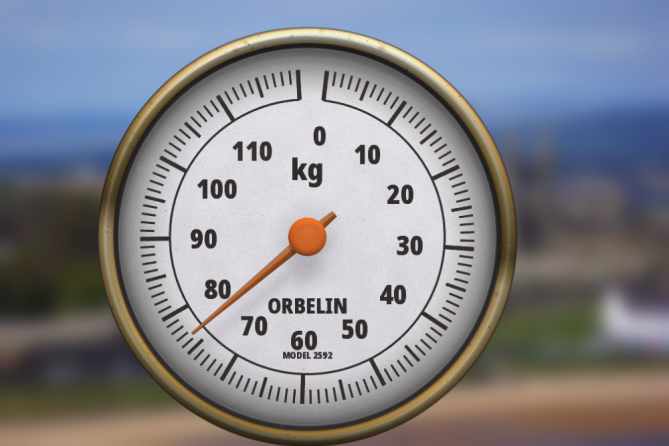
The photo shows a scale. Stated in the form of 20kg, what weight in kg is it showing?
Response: 76.5kg
